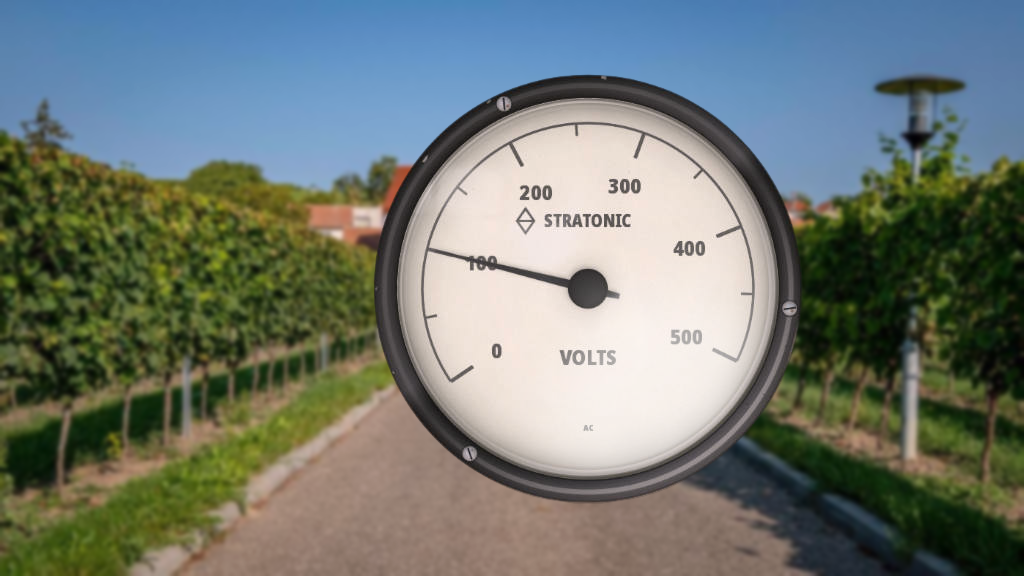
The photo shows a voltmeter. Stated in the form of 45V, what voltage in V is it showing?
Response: 100V
